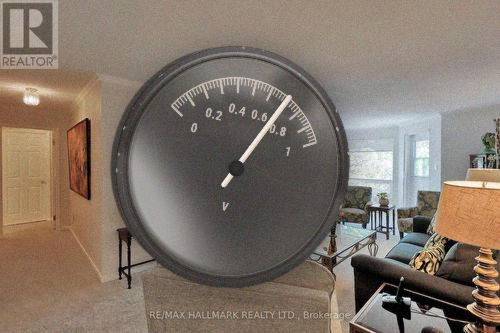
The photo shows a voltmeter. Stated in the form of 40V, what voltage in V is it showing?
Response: 0.7V
